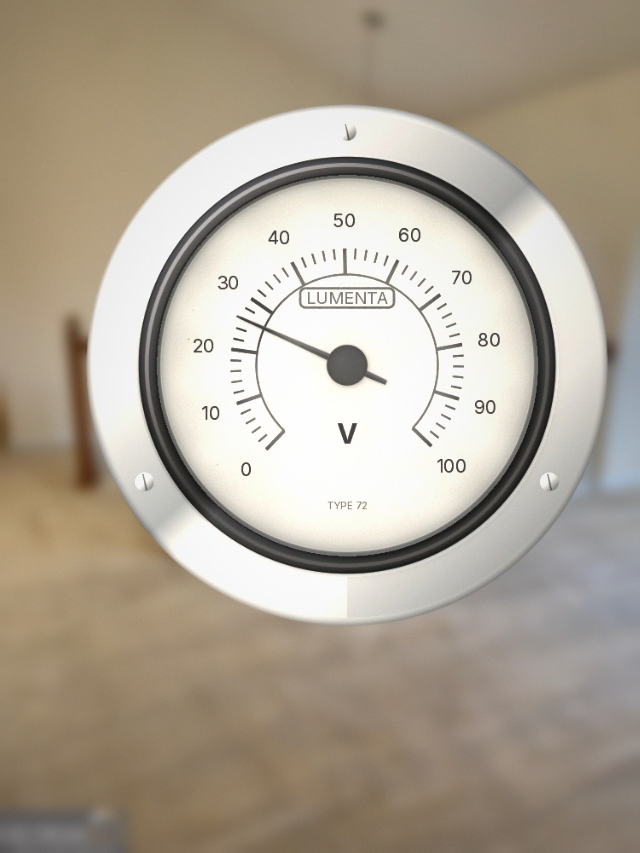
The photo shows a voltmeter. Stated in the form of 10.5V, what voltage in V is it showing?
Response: 26V
